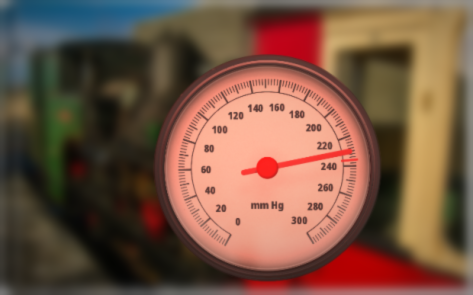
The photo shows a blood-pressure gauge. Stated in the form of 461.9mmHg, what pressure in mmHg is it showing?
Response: 230mmHg
